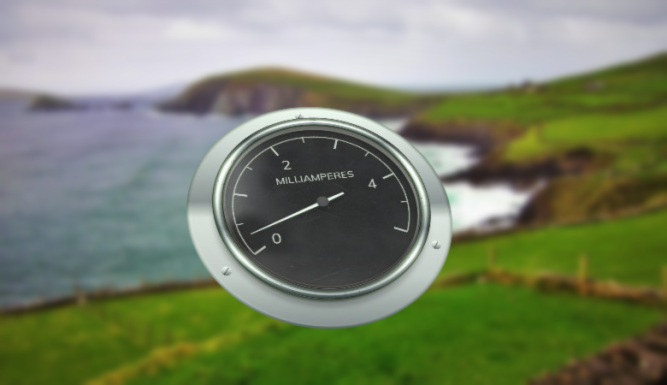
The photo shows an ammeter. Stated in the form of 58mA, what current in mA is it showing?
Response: 0.25mA
